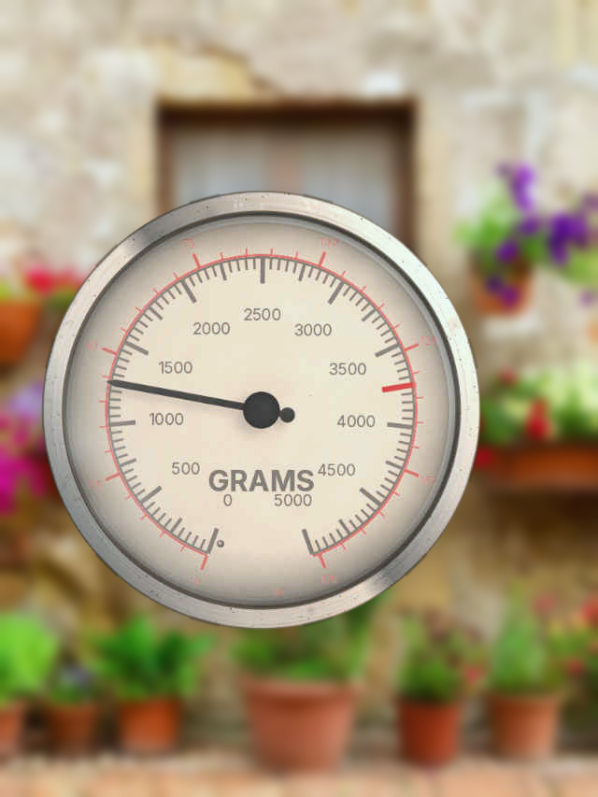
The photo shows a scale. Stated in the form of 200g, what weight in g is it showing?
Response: 1250g
